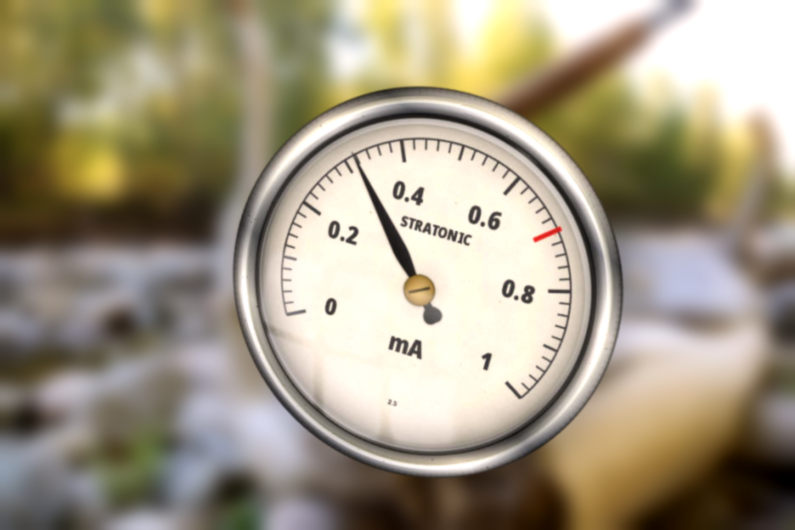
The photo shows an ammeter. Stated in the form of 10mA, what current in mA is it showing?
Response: 0.32mA
